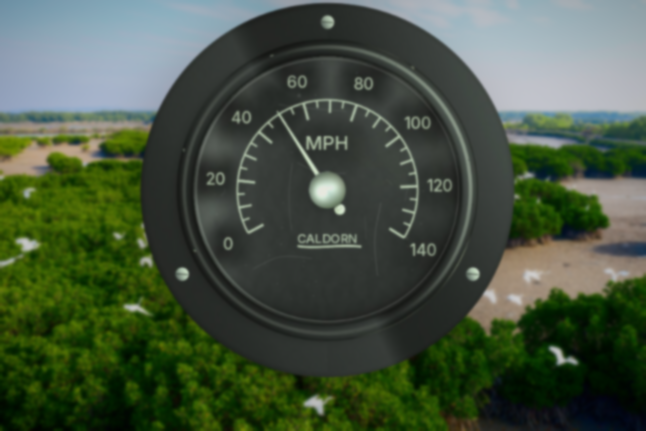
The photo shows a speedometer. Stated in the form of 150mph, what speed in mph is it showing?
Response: 50mph
